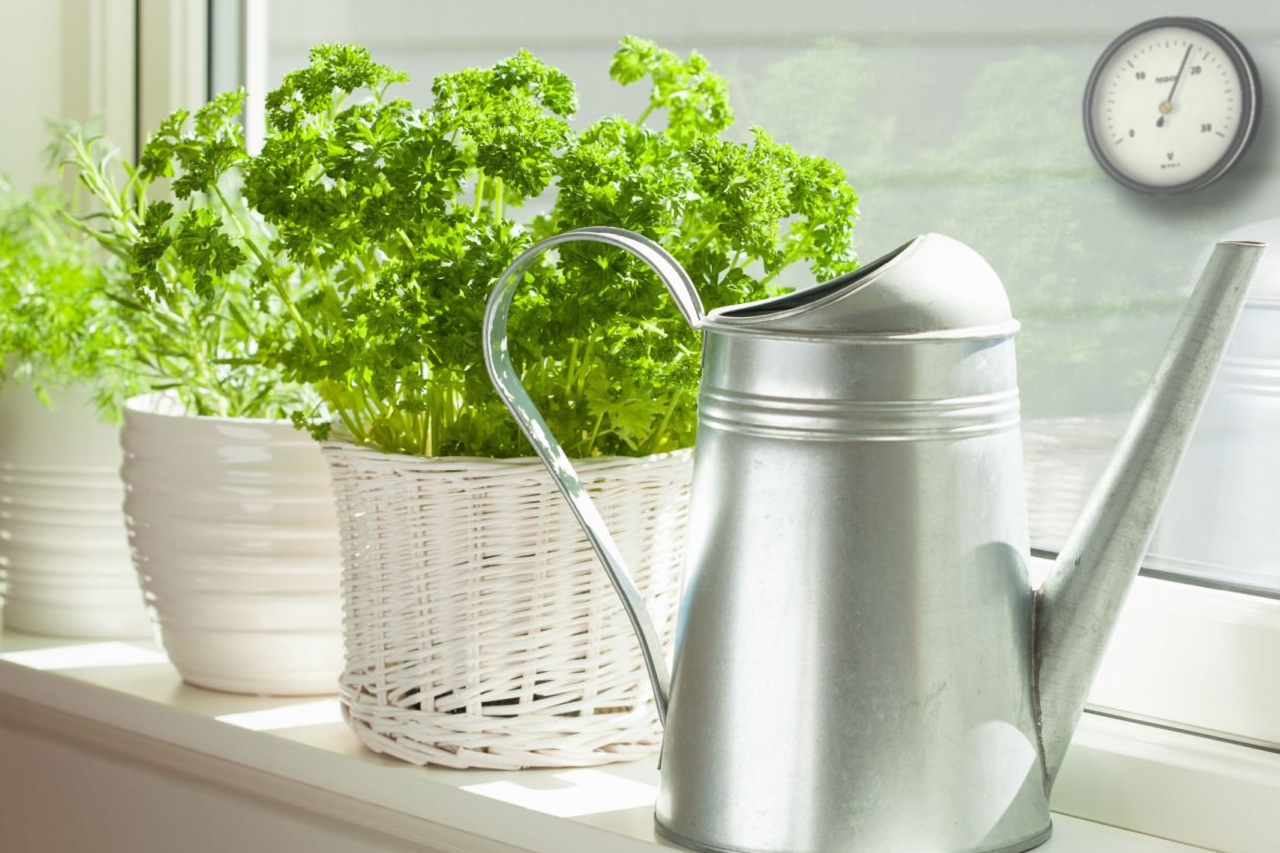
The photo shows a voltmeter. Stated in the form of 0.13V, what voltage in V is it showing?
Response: 18V
